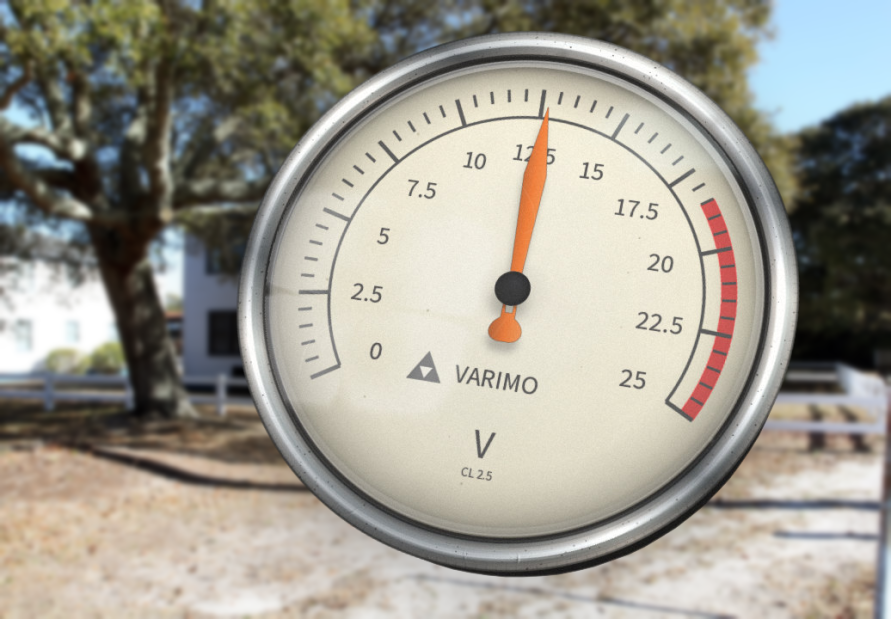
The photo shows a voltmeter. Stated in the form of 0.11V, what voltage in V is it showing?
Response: 12.75V
